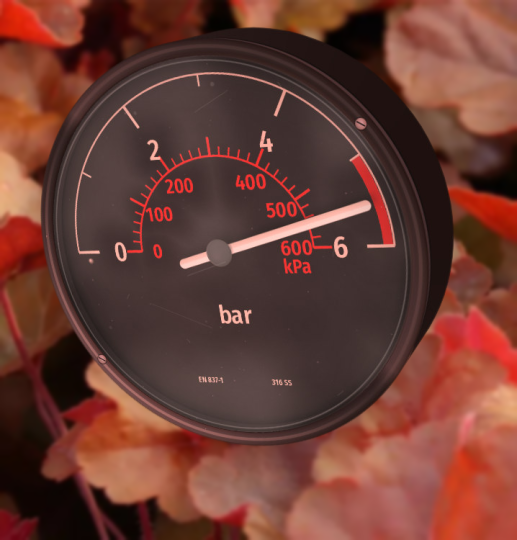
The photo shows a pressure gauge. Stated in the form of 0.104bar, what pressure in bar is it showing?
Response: 5.5bar
